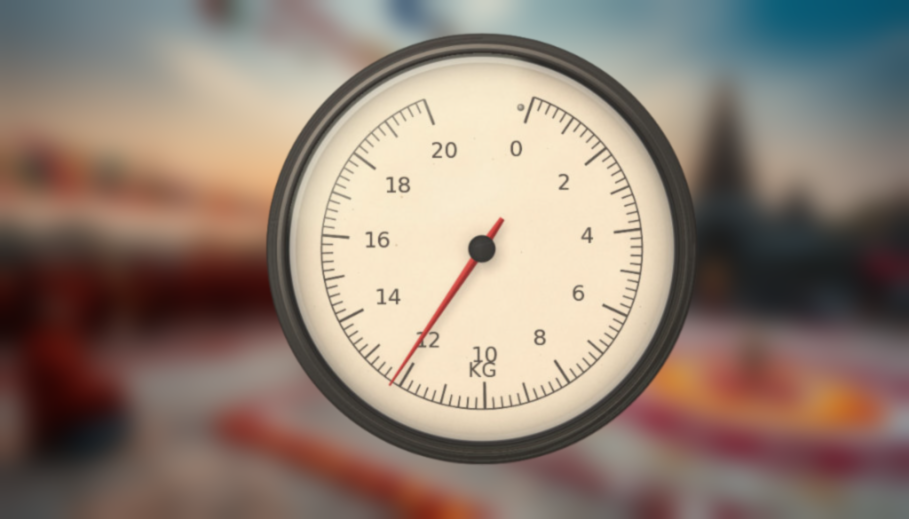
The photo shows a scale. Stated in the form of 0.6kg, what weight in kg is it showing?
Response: 12.2kg
